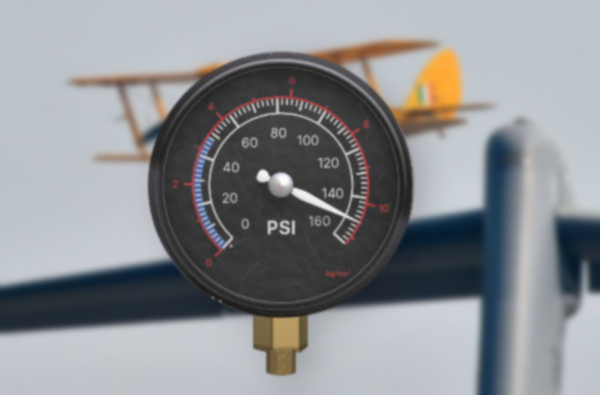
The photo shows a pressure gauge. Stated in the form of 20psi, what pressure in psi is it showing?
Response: 150psi
